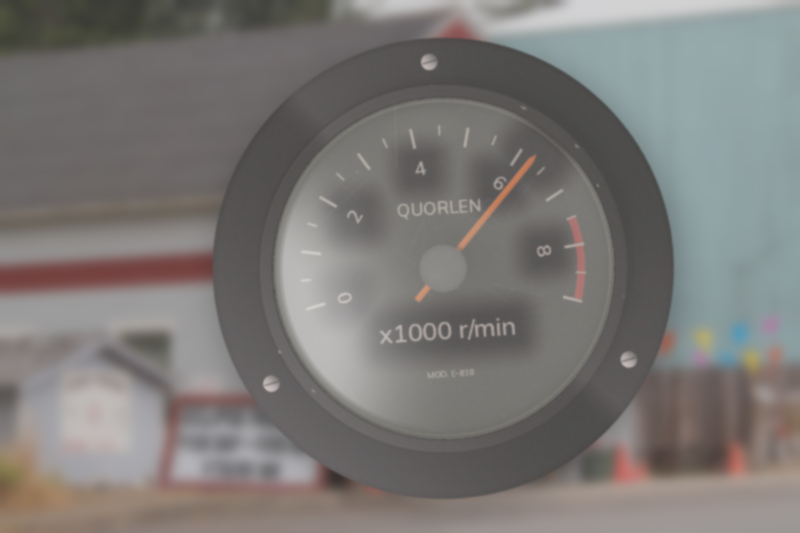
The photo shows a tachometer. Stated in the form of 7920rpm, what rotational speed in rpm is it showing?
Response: 6250rpm
